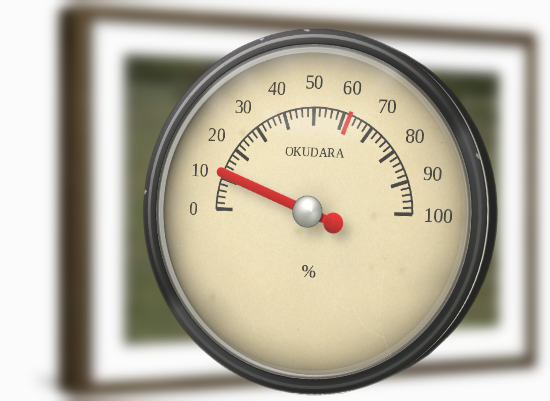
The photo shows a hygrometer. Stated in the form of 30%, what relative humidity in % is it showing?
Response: 12%
